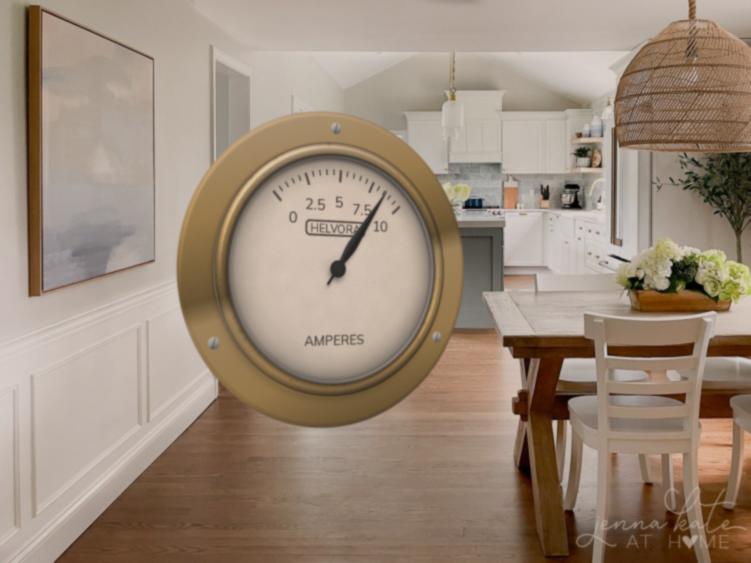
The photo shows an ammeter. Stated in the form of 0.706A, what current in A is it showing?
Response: 8.5A
